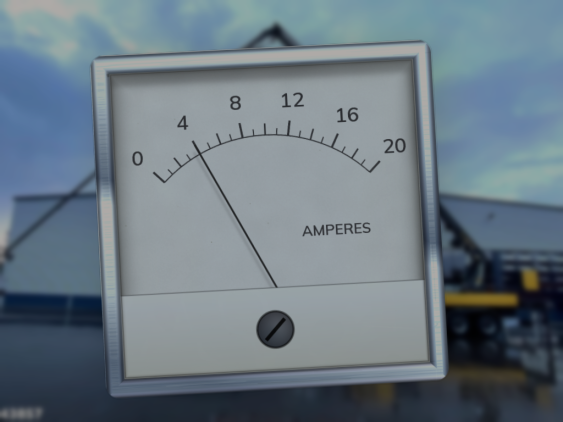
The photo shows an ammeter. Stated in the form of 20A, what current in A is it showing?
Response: 4A
